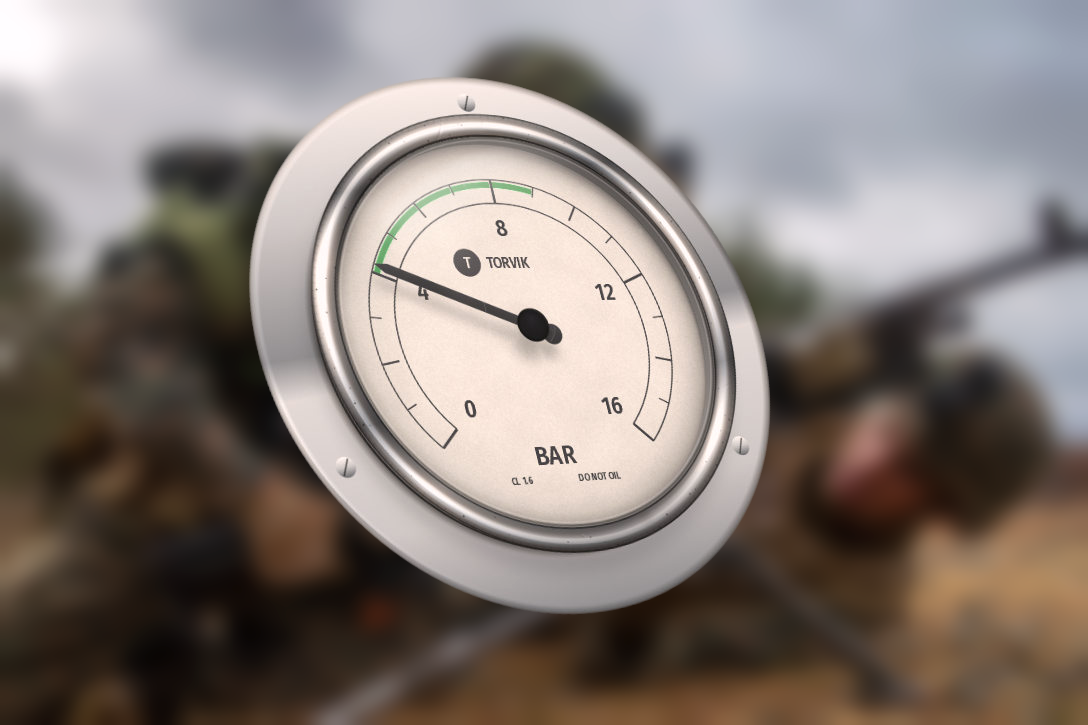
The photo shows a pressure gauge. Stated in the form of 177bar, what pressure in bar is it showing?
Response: 4bar
